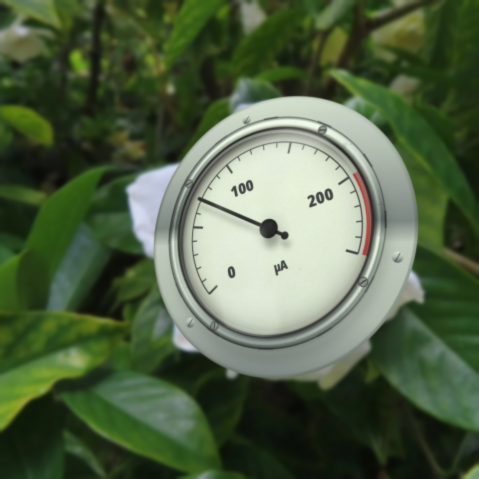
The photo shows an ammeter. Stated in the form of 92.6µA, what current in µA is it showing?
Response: 70µA
